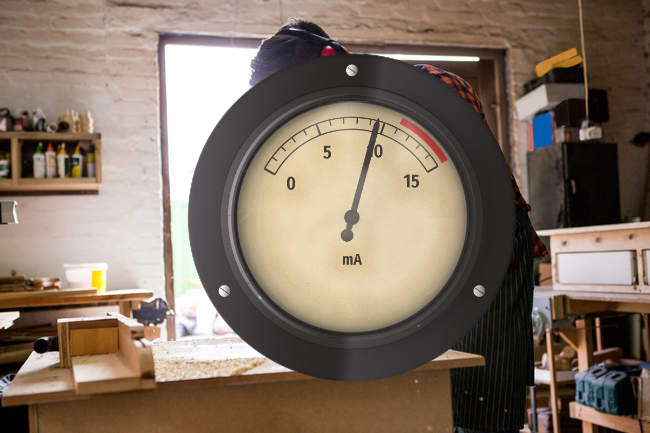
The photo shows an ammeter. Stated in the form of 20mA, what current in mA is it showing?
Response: 9.5mA
